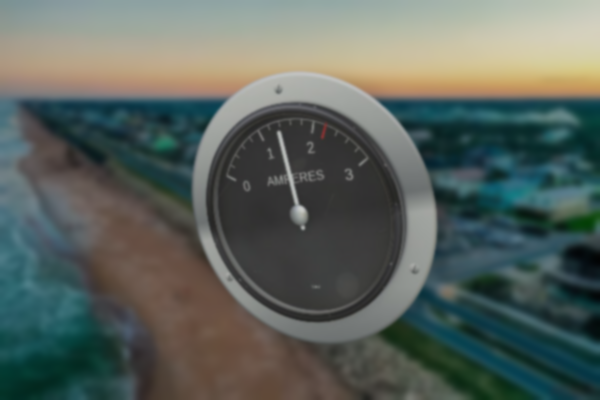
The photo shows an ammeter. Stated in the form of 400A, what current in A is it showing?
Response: 1.4A
